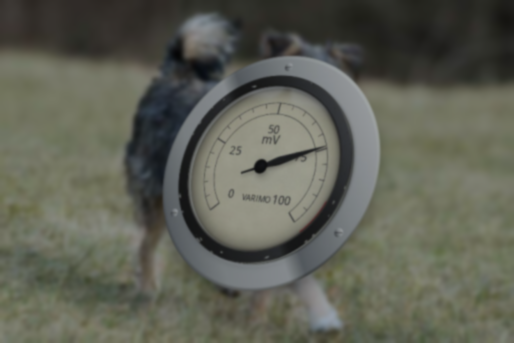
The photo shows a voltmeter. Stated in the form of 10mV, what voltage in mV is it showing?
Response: 75mV
